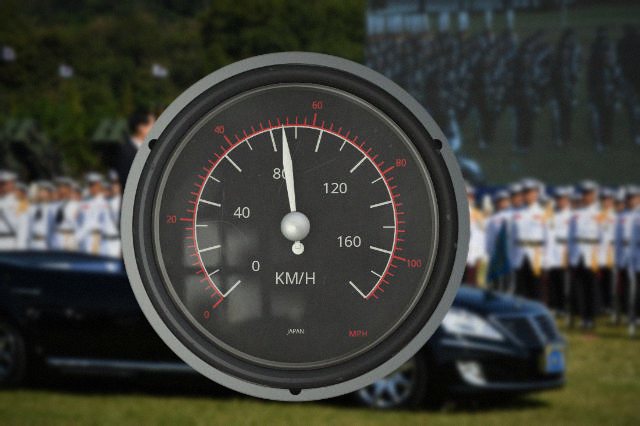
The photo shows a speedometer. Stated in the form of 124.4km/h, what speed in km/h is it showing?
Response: 85km/h
